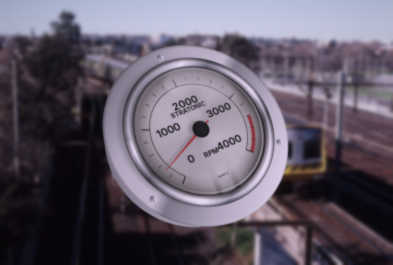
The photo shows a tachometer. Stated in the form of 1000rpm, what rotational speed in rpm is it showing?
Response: 300rpm
